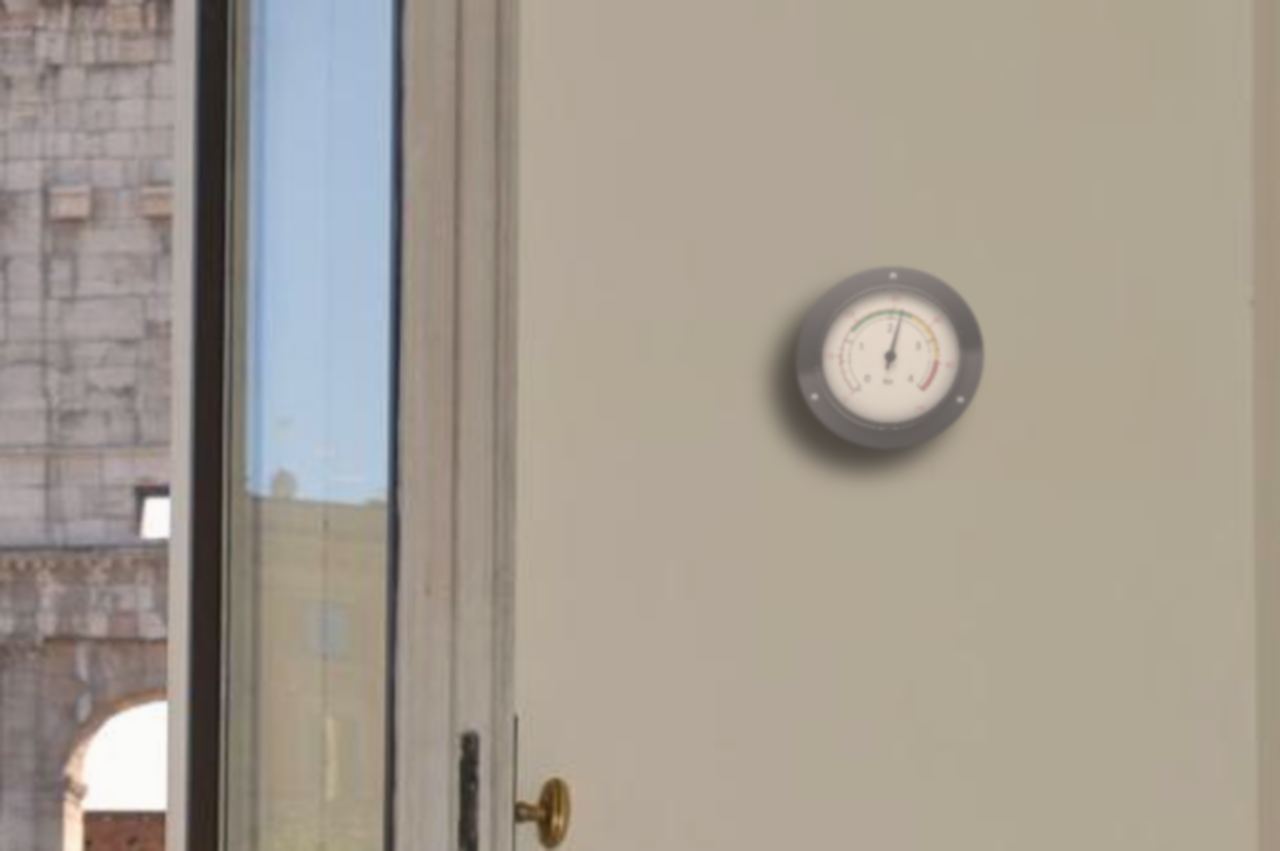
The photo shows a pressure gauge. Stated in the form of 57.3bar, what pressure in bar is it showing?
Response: 2.2bar
